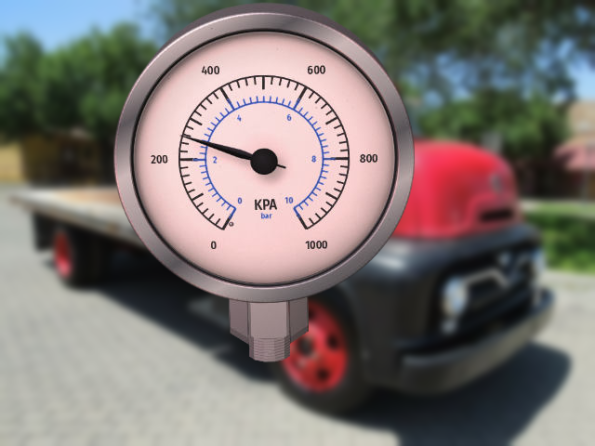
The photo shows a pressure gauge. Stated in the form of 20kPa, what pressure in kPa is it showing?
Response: 260kPa
